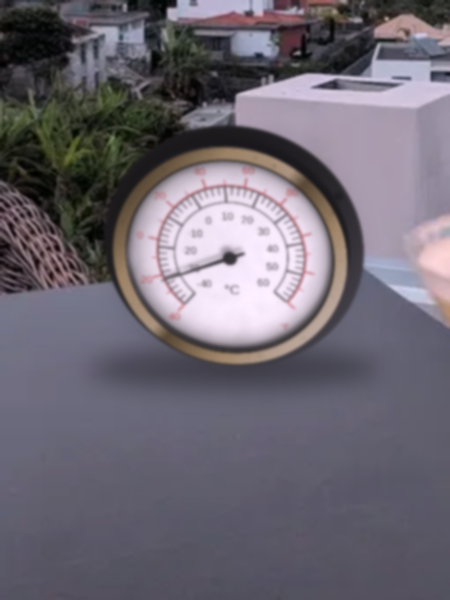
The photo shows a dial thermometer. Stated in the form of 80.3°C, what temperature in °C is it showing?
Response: -30°C
